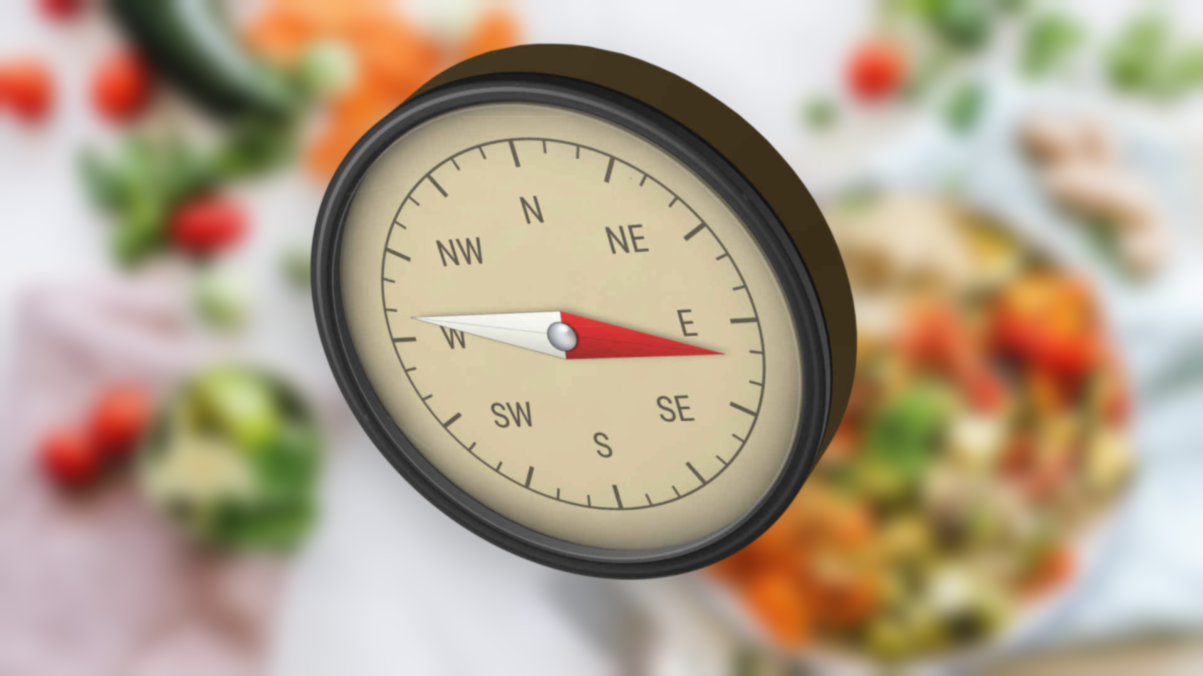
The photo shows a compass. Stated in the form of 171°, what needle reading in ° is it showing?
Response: 100°
